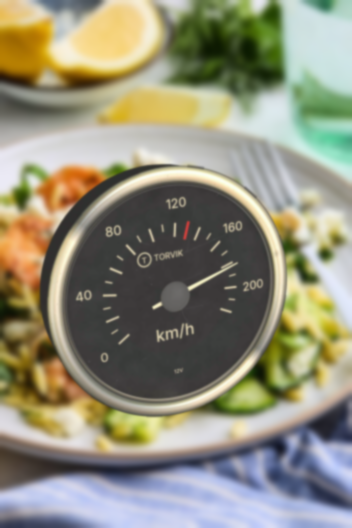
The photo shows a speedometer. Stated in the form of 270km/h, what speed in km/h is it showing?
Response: 180km/h
